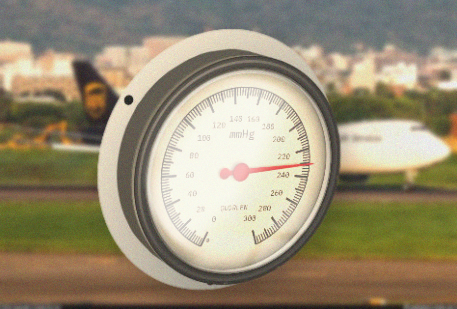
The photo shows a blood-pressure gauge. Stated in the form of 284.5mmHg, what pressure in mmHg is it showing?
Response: 230mmHg
